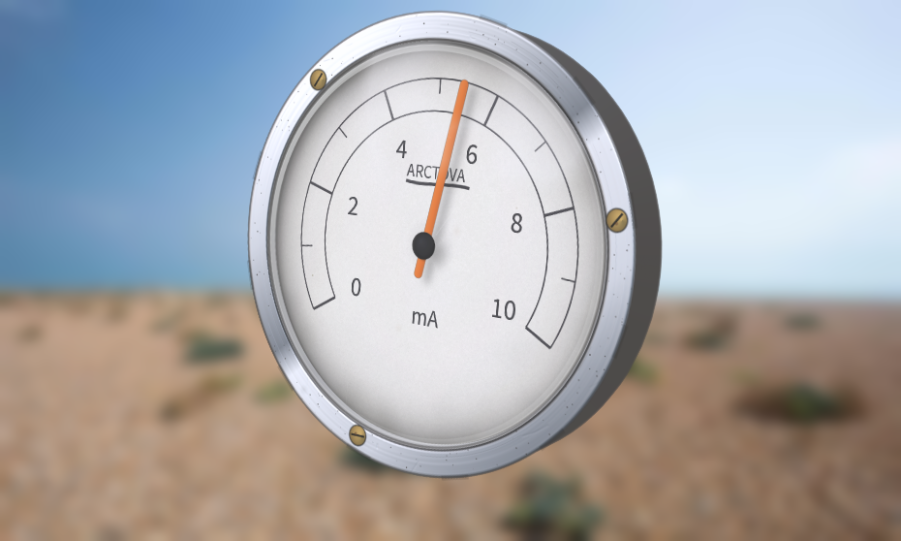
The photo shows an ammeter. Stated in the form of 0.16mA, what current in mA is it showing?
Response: 5.5mA
